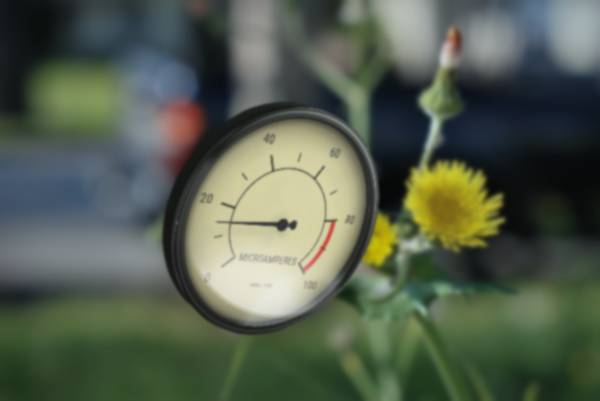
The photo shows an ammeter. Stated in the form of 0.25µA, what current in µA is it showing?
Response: 15µA
